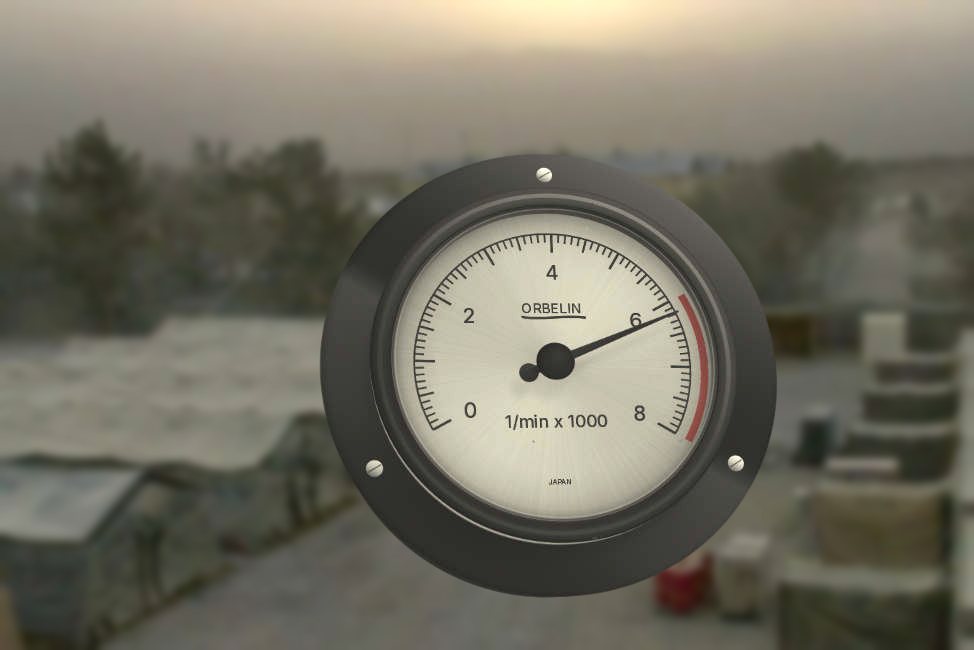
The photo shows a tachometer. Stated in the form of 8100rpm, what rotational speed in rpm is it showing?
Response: 6200rpm
